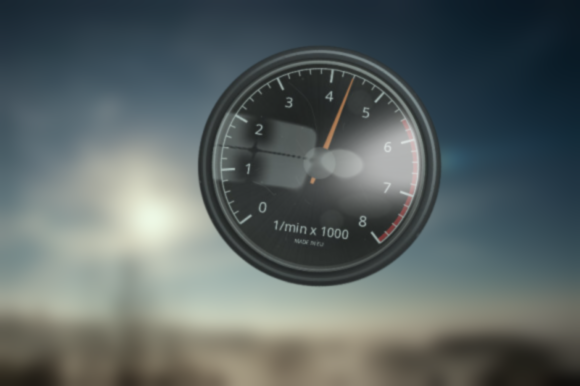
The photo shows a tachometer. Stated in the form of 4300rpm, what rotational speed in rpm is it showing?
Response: 4400rpm
